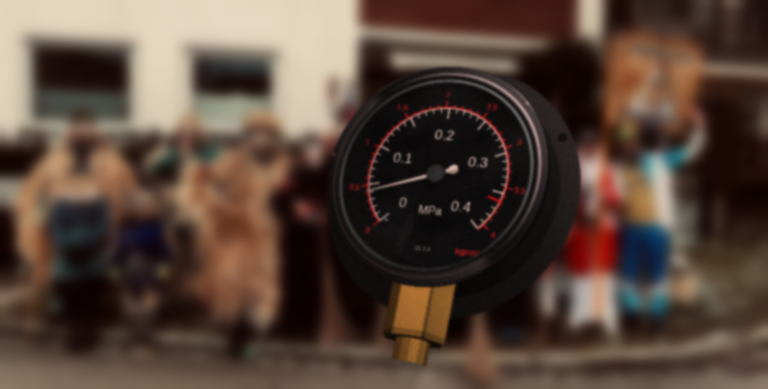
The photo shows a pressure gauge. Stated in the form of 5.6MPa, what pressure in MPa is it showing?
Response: 0.04MPa
